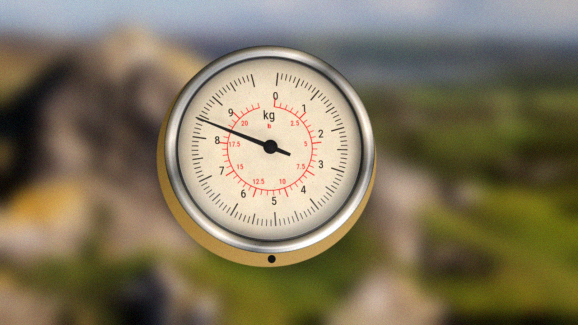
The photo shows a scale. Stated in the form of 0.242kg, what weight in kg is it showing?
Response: 8.4kg
